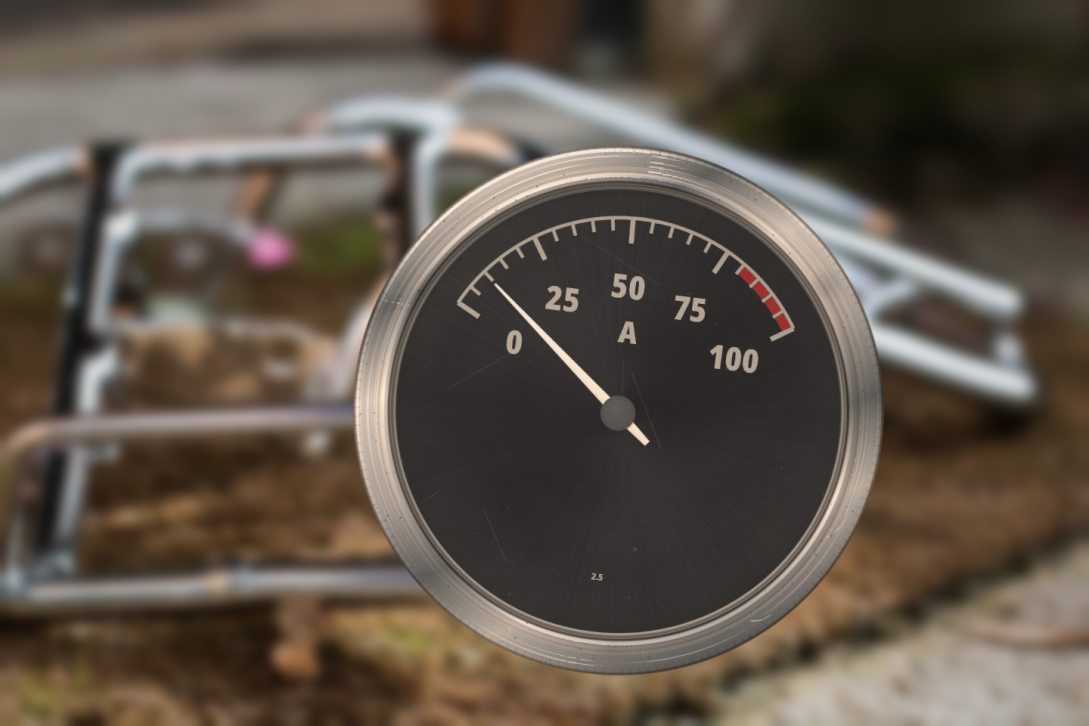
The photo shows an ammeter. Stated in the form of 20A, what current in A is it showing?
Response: 10A
